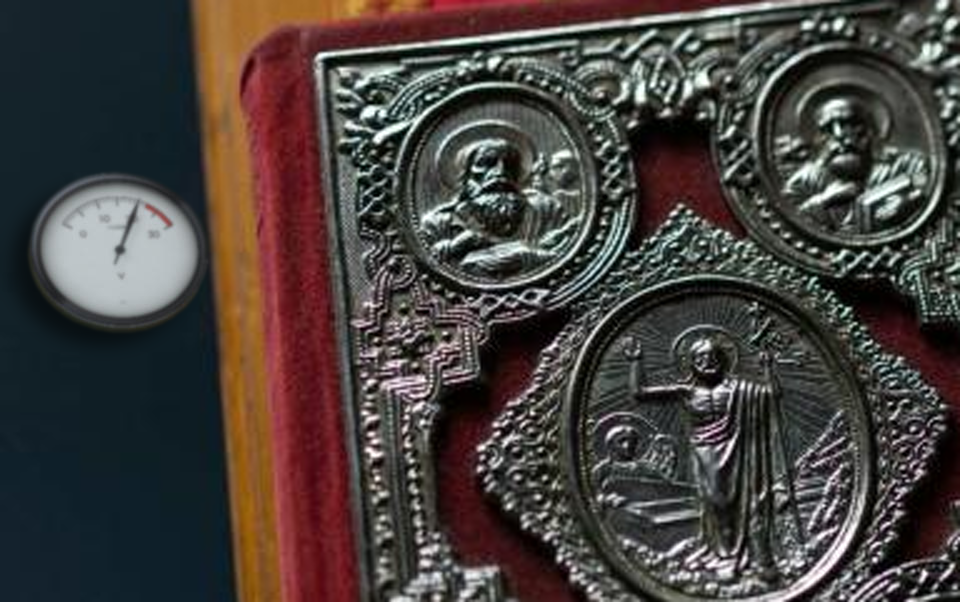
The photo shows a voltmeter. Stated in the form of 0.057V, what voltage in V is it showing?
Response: 20V
